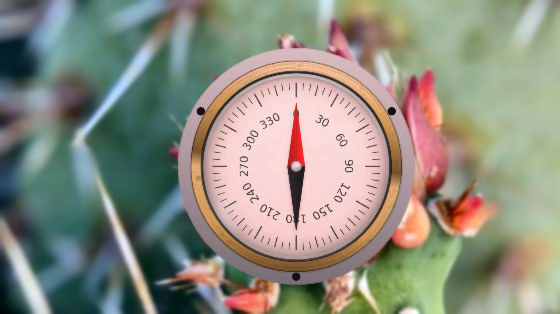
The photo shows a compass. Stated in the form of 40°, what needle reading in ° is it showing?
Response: 0°
